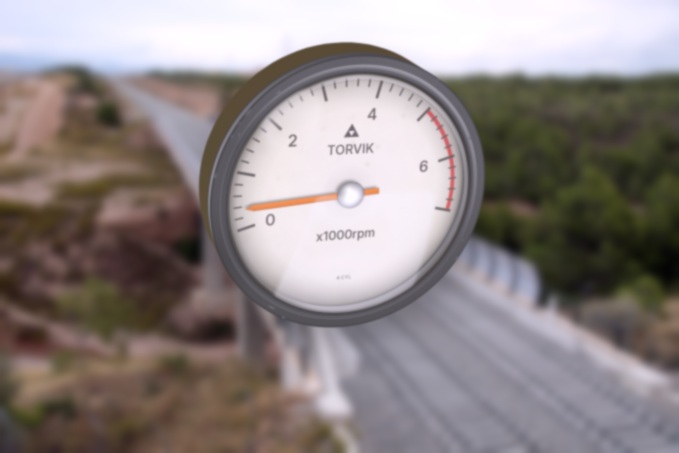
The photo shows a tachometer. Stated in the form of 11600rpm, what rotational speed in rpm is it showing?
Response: 400rpm
